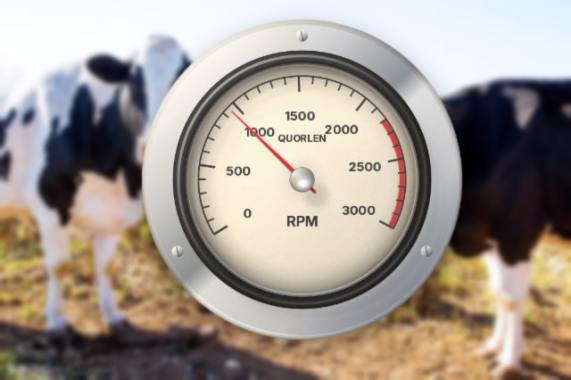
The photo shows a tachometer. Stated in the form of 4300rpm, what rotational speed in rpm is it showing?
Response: 950rpm
